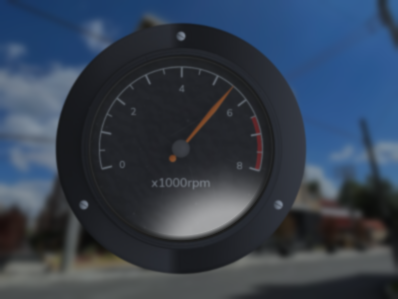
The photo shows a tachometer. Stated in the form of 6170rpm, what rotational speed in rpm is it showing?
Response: 5500rpm
